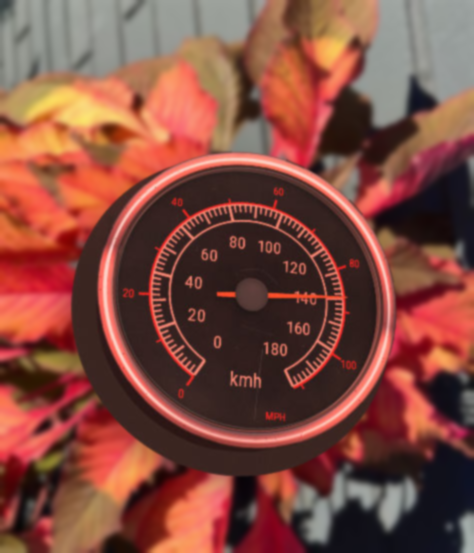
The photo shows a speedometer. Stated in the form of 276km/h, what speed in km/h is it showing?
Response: 140km/h
